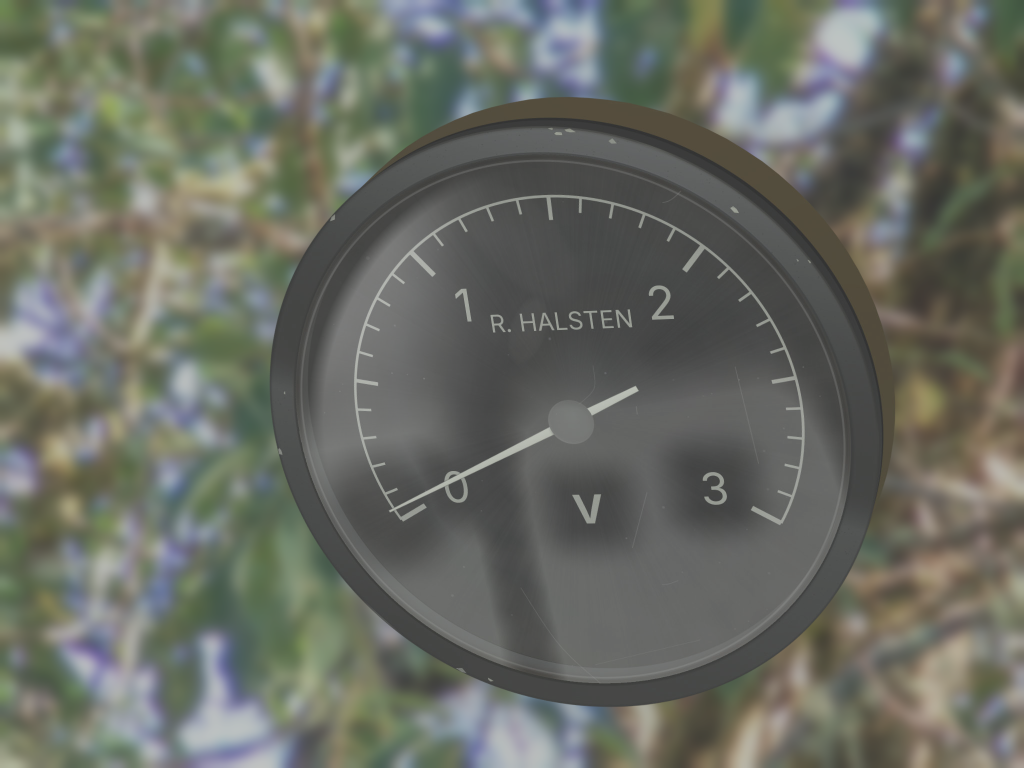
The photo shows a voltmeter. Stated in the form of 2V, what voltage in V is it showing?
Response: 0.05V
